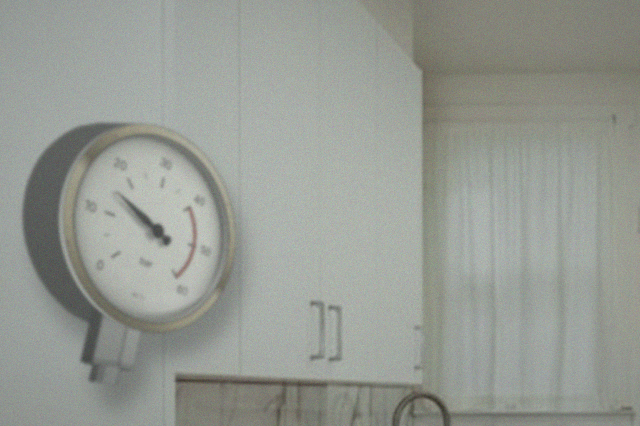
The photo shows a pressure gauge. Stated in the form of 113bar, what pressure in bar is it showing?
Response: 15bar
